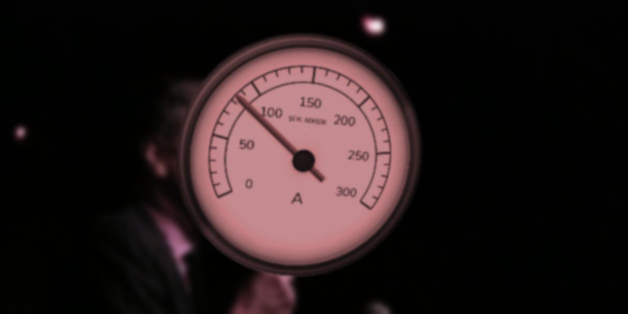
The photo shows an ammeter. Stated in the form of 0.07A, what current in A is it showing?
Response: 85A
